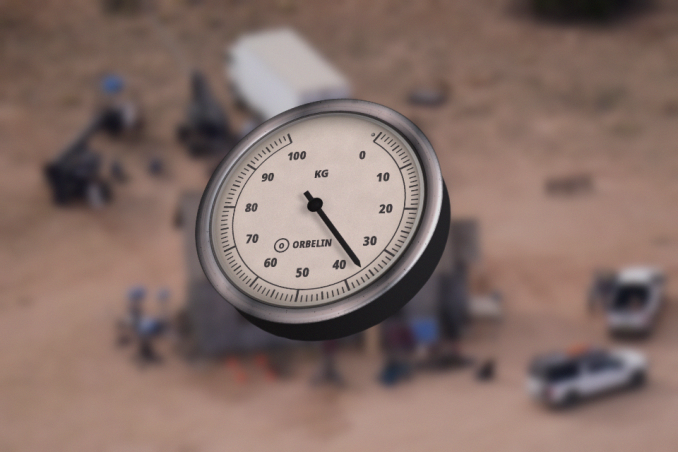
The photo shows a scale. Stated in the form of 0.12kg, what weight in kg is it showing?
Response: 36kg
